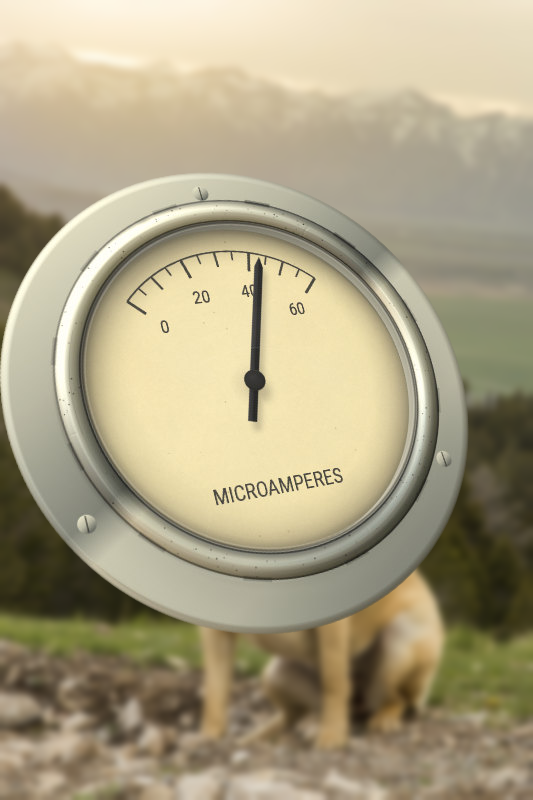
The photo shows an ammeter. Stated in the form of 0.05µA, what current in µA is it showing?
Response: 42.5µA
